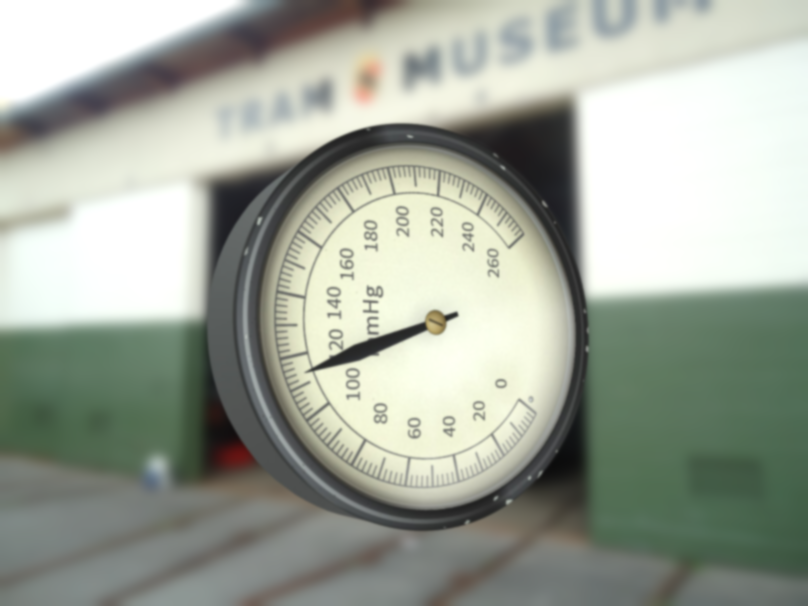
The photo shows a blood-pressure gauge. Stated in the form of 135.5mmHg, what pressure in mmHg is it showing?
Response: 114mmHg
